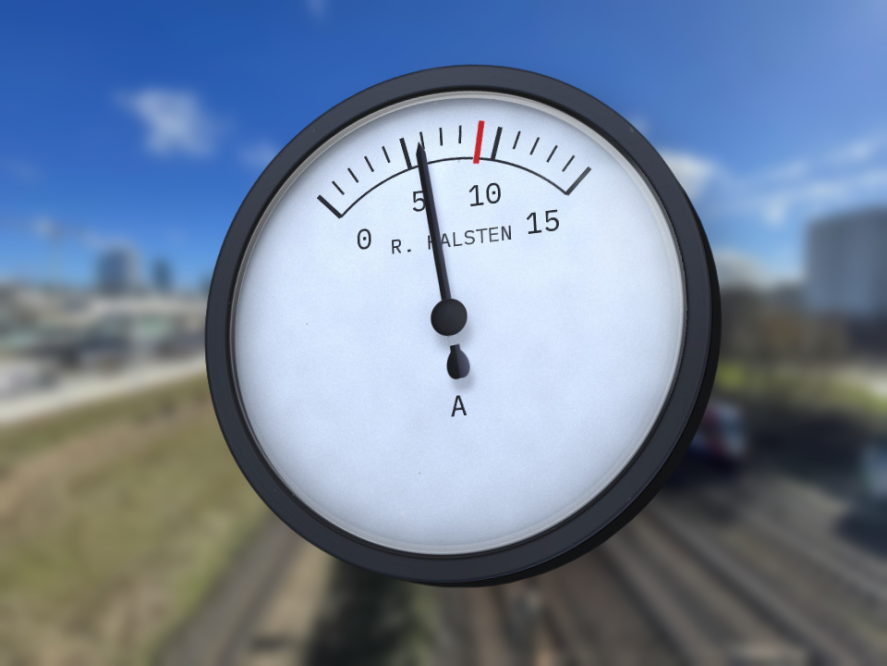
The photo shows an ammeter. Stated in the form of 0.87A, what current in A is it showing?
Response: 6A
